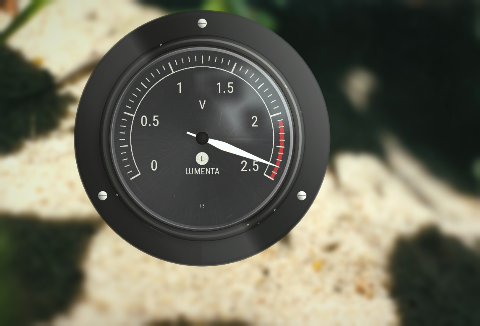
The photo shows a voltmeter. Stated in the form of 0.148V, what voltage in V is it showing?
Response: 2.4V
